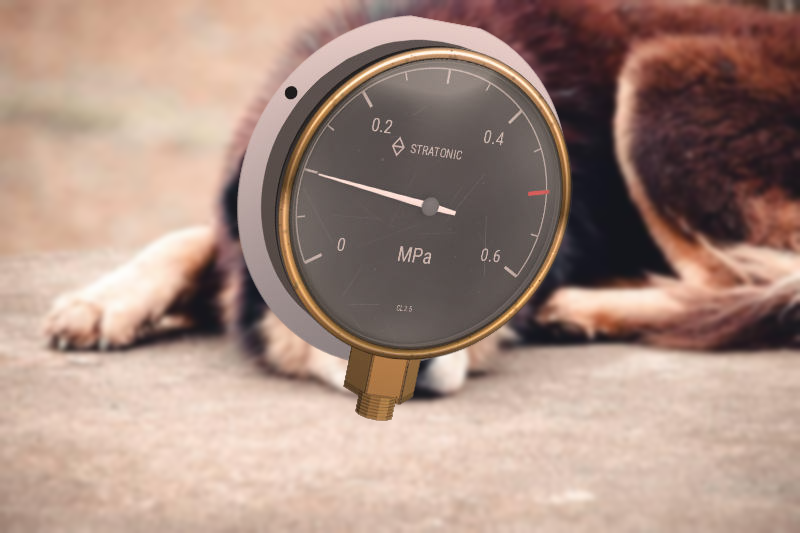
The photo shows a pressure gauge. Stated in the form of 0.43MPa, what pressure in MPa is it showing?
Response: 0.1MPa
